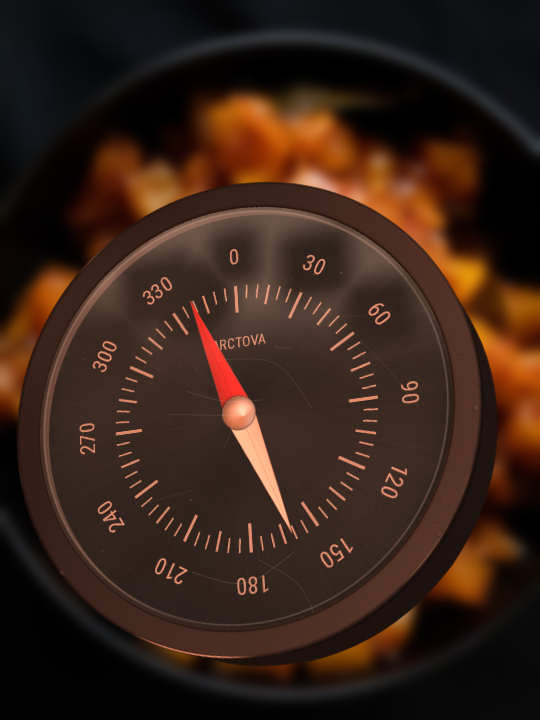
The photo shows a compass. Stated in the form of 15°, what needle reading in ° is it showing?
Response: 340°
